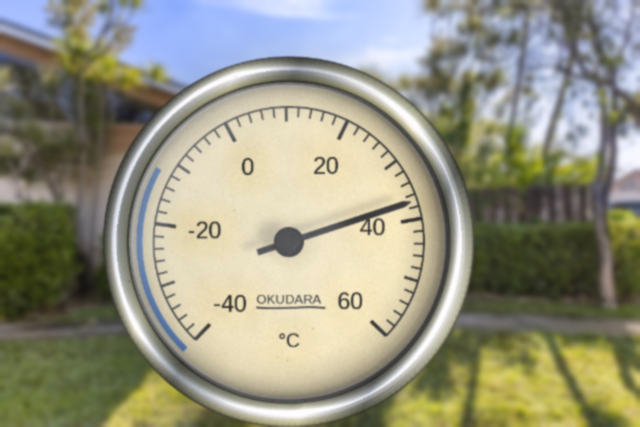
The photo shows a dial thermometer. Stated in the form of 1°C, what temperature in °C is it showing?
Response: 37°C
